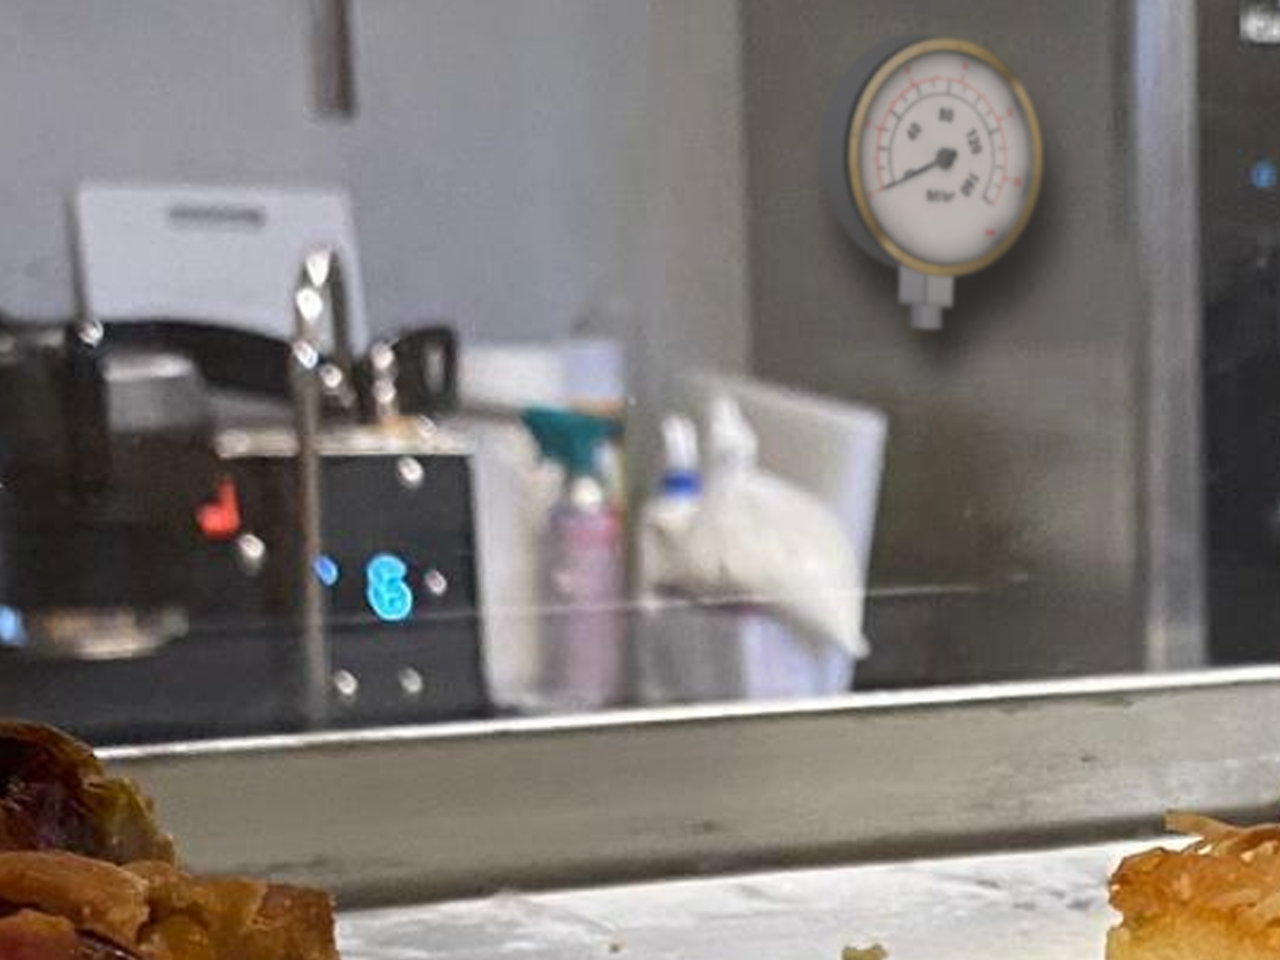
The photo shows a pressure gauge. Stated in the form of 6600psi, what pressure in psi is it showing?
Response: 0psi
